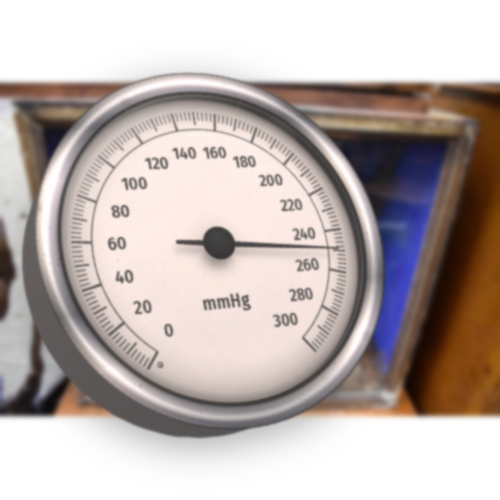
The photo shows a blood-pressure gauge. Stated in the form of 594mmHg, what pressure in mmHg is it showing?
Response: 250mmHg
